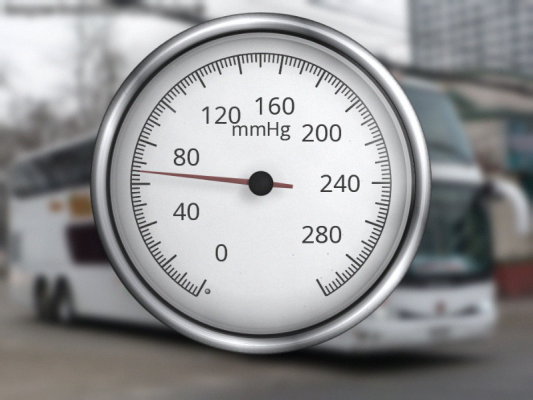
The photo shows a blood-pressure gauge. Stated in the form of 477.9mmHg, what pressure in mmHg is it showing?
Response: 66mmHg
